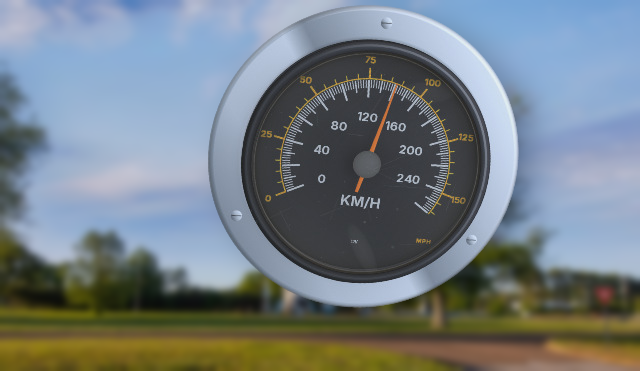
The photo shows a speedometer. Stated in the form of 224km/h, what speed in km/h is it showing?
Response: 140km/h
